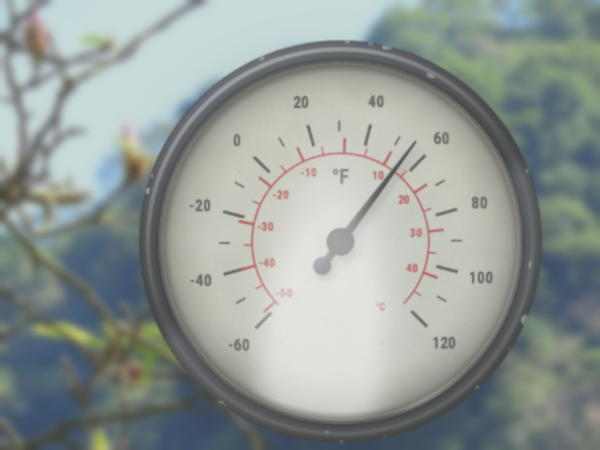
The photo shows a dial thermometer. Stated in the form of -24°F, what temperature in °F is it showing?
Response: 55°F
